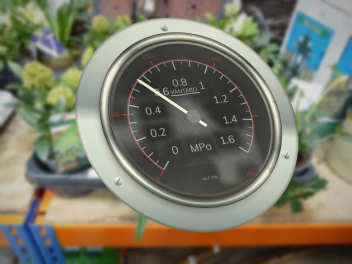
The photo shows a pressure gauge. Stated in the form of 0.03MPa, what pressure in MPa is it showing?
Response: 0.55MPa
